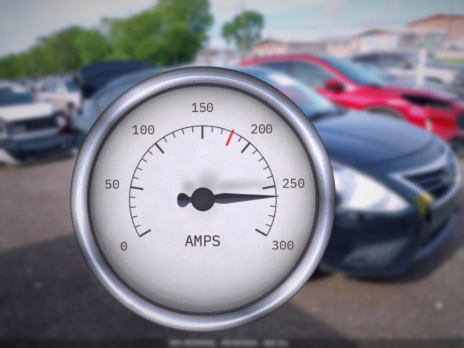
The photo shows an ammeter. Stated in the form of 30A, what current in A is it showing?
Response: 260A
